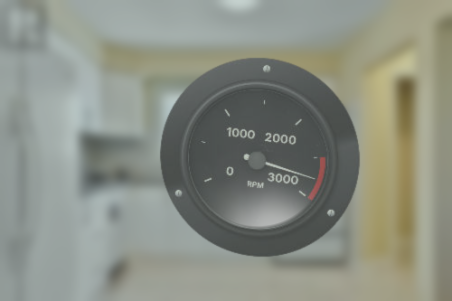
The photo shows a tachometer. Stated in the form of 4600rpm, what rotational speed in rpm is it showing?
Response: 2750rpm
